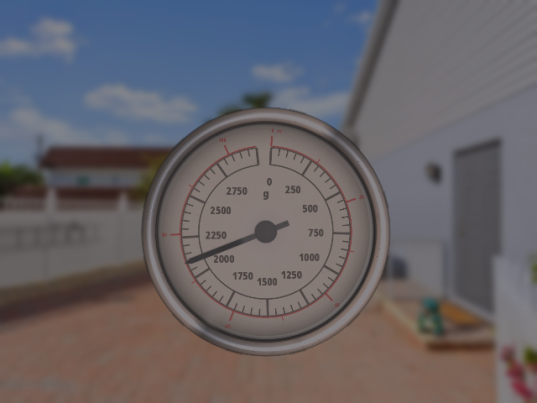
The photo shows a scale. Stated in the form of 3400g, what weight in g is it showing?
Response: 2100g
